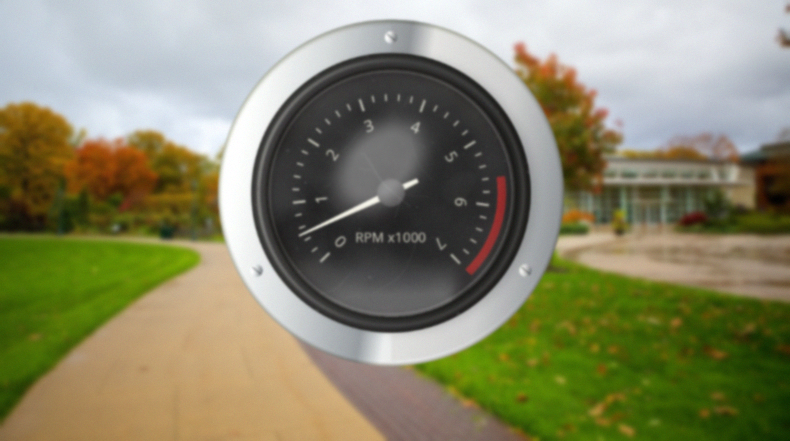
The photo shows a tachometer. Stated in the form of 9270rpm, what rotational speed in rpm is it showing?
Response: 500rpm
